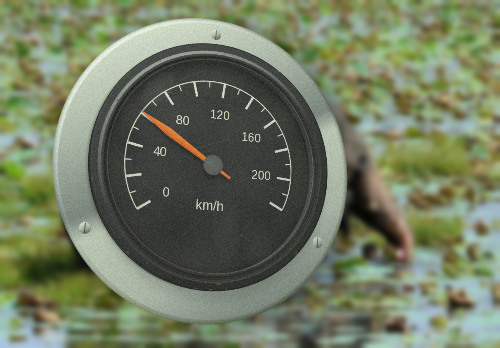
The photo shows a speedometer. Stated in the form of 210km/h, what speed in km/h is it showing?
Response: 60km/h
